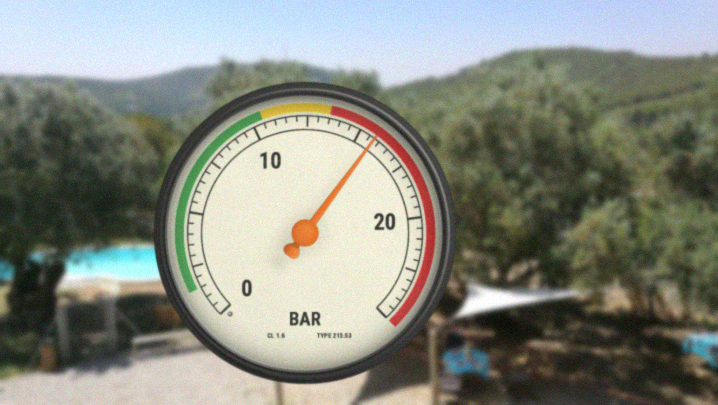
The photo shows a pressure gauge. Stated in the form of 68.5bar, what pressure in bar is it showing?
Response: 15.75bar
